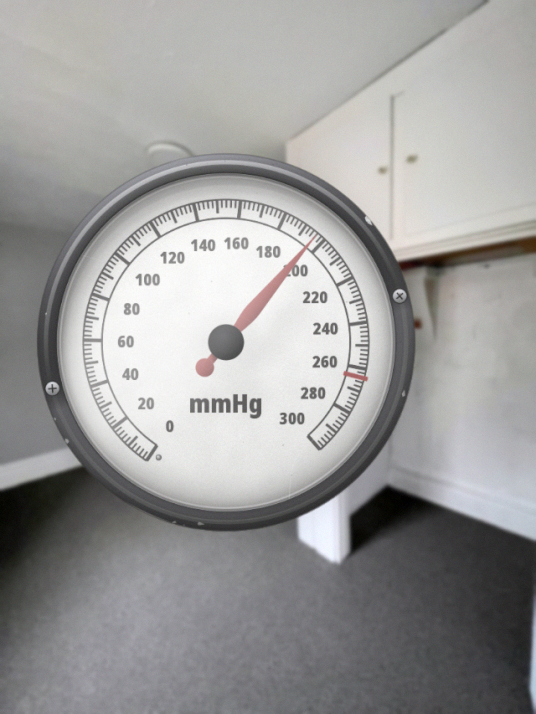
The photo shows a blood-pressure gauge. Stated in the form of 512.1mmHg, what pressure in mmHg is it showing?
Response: 196mmHg
